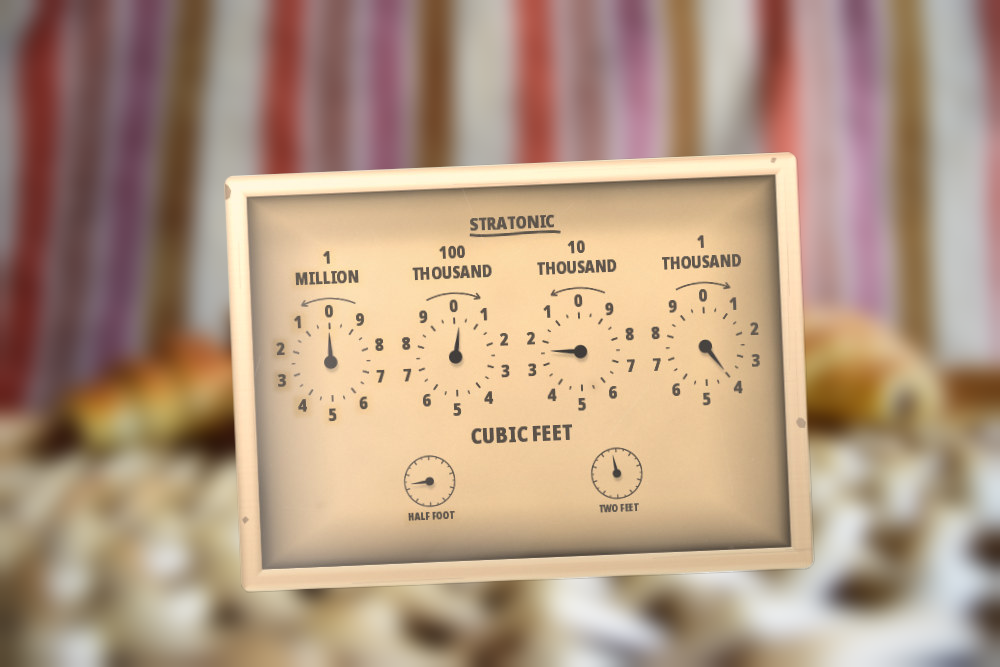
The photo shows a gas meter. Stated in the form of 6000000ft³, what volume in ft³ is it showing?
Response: 2400ft³
